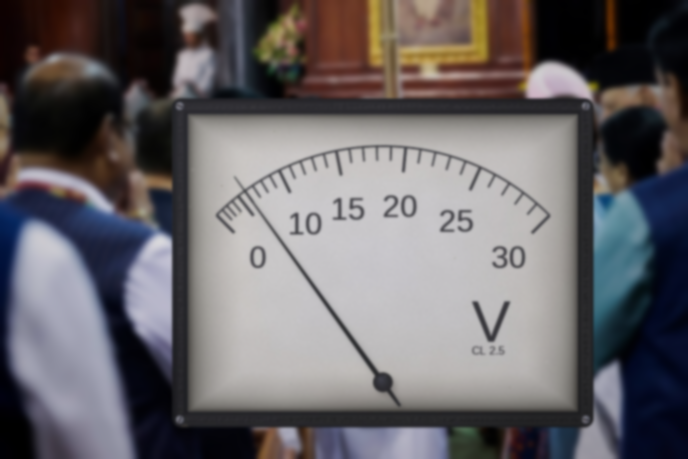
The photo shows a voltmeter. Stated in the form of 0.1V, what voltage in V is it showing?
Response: 6V
